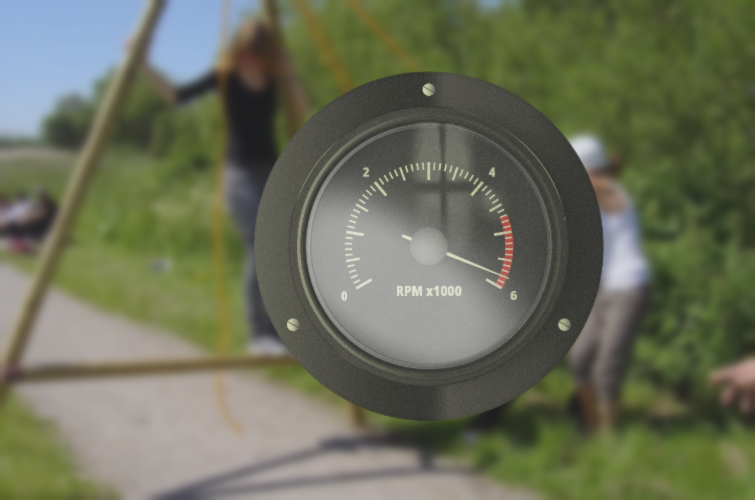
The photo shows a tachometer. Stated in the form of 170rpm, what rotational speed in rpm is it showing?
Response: 5800rpm
